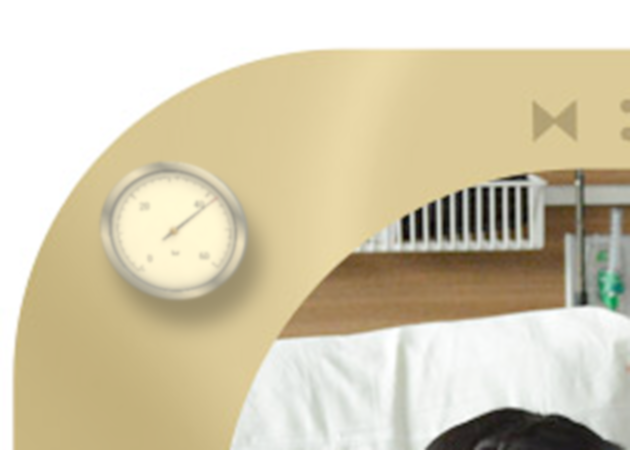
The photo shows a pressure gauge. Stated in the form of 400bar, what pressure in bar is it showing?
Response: 42bar
